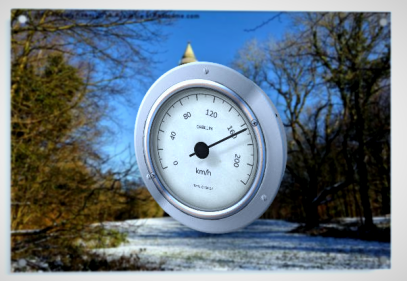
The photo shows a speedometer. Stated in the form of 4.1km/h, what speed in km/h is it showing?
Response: 165km/h
